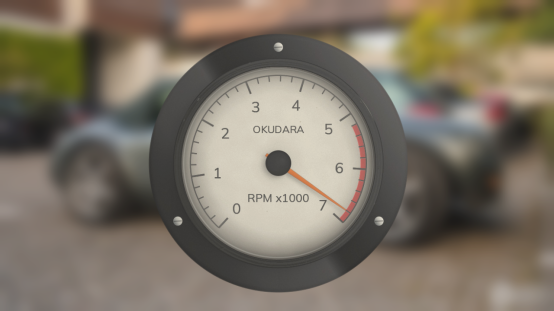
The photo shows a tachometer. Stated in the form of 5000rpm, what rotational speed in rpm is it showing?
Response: 6800rpm
